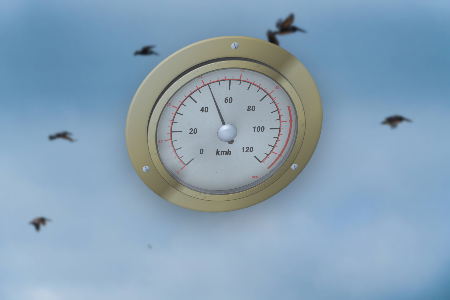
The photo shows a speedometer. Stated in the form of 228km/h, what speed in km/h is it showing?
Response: 50km/h
